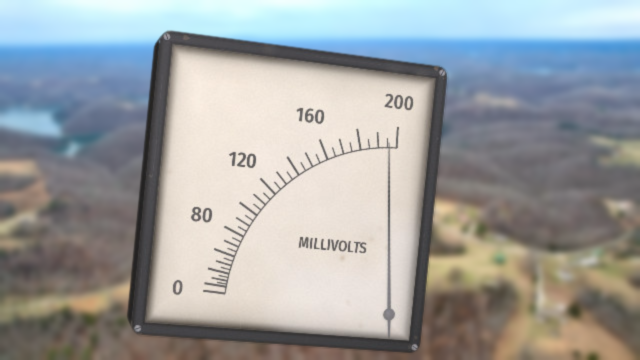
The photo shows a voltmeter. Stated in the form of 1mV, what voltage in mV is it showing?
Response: 195mV
